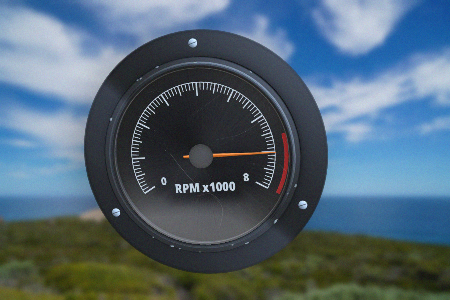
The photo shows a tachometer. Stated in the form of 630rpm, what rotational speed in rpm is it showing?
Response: 7000rpm
